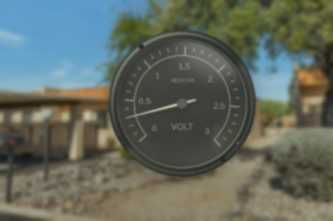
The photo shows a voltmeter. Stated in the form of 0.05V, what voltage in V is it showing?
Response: 0.3V
